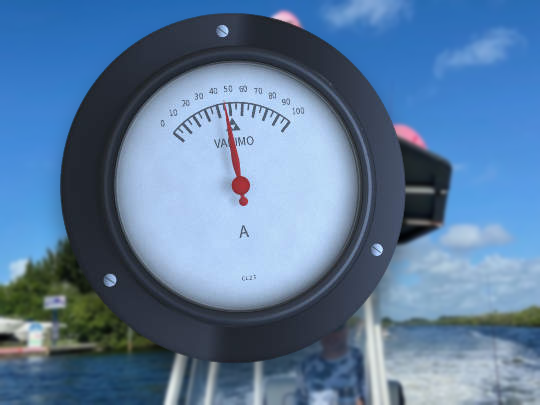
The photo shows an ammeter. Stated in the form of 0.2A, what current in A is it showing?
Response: 45A
